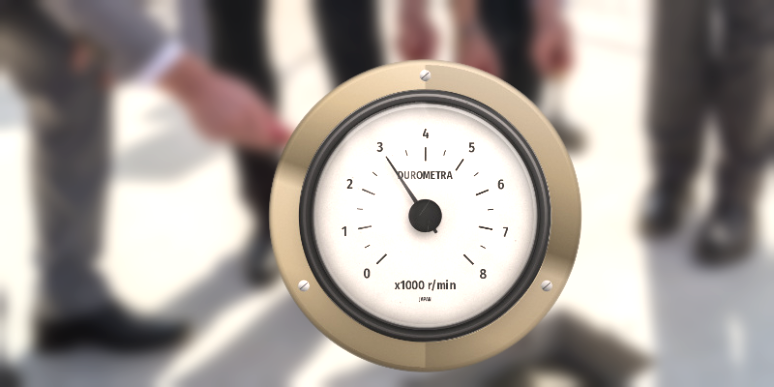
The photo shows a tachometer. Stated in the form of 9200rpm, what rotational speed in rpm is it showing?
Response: 3000rpm
